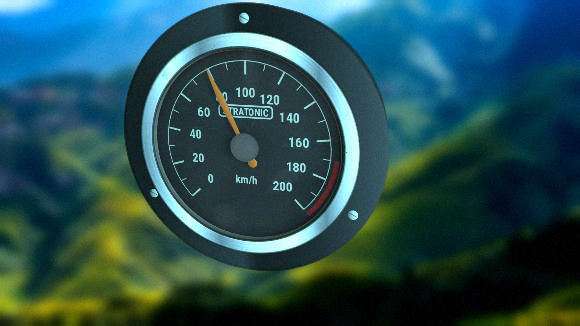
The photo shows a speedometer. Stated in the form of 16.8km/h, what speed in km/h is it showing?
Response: 80km/h
